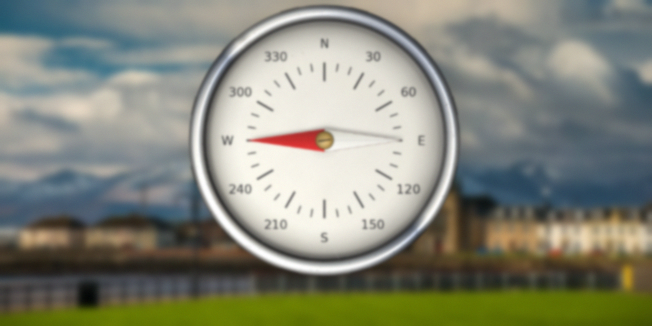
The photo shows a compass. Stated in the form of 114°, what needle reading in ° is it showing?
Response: 270°
